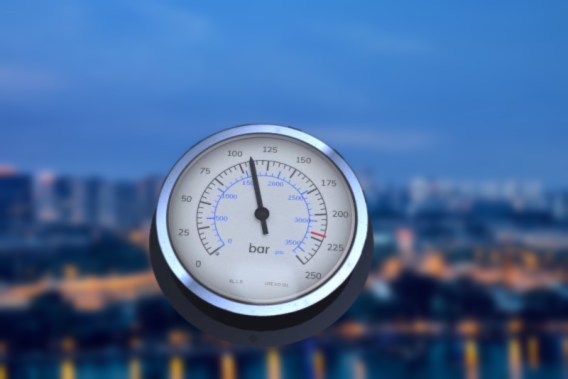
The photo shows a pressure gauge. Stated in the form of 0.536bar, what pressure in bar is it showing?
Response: 110bar
